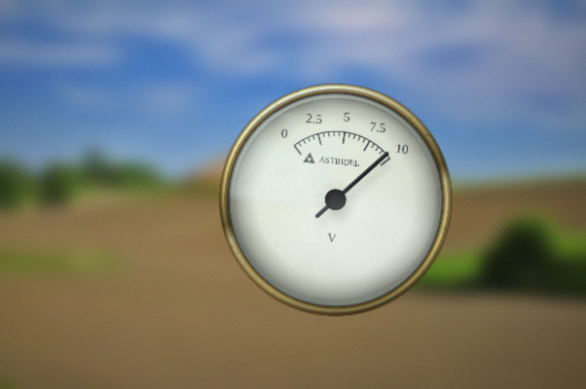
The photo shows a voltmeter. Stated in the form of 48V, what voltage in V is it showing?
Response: 9.5V
